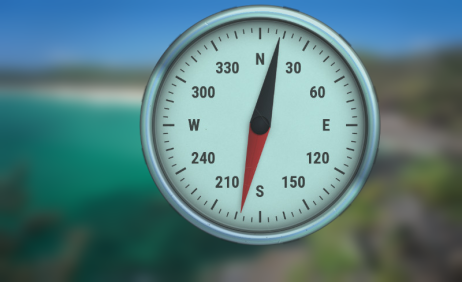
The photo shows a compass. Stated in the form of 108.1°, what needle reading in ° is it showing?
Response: 192.5°
